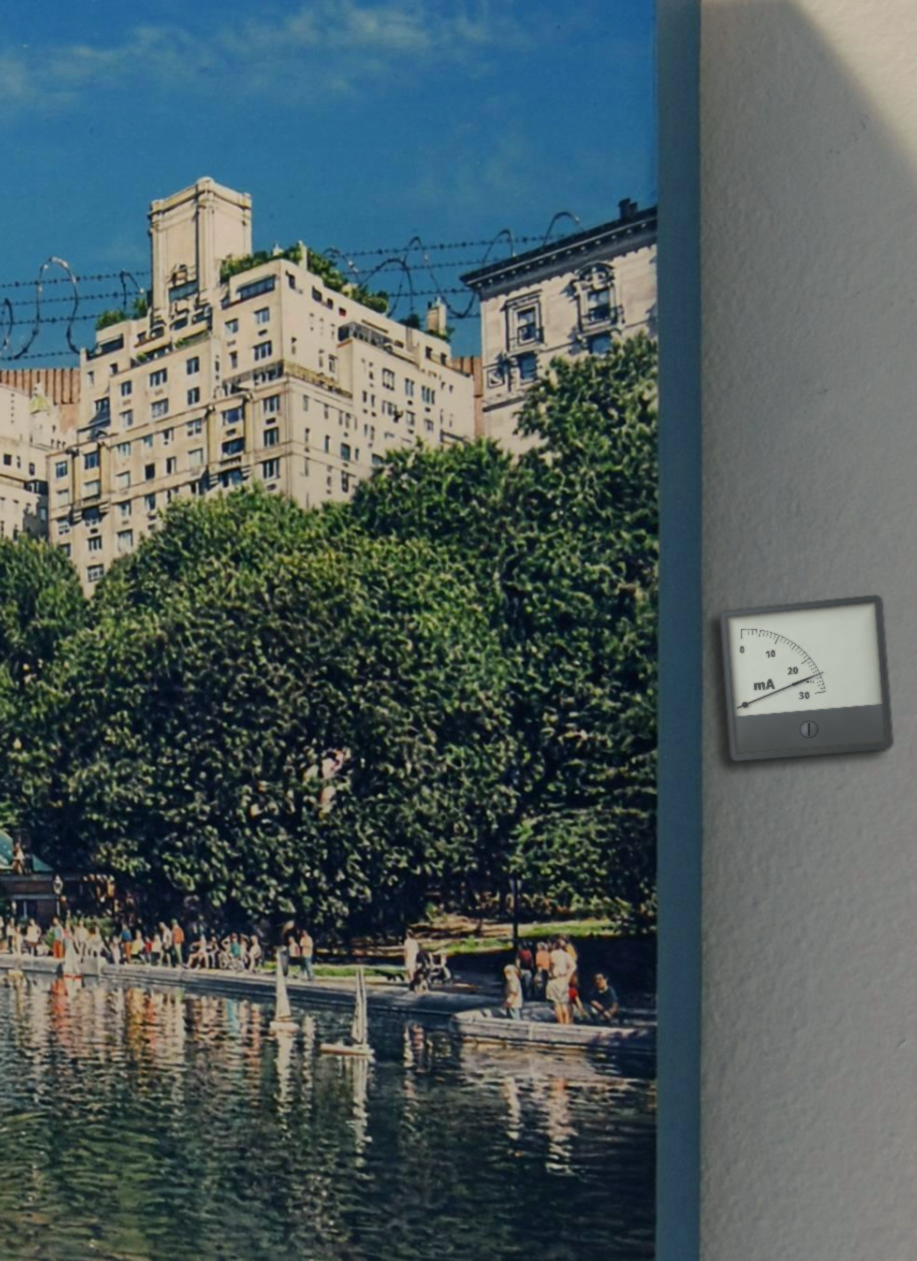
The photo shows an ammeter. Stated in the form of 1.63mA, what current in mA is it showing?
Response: 25mA
